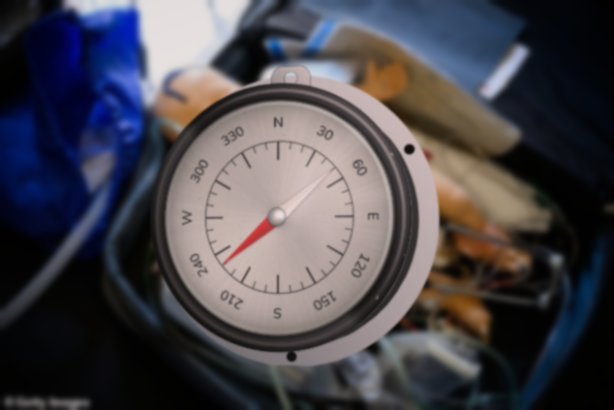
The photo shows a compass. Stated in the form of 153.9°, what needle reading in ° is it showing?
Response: 230°
